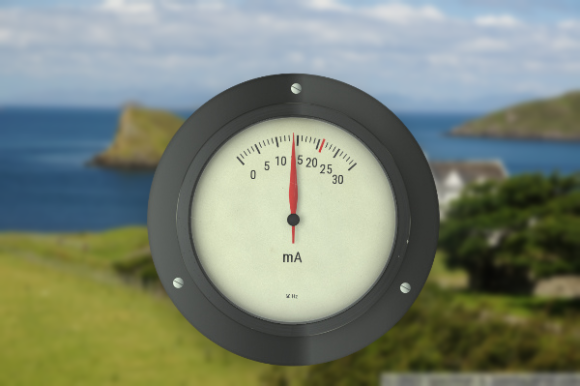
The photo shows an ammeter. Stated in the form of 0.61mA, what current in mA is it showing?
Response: 14mA
